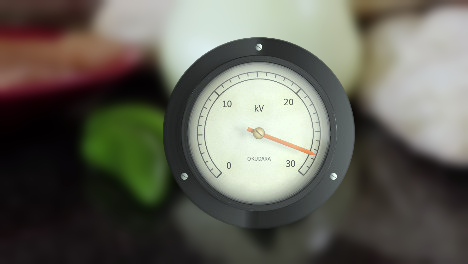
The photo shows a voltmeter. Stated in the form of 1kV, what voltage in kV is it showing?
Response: 27.5kV
